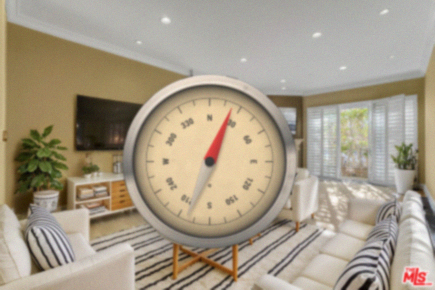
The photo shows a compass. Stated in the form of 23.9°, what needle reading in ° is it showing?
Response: 22.5°
